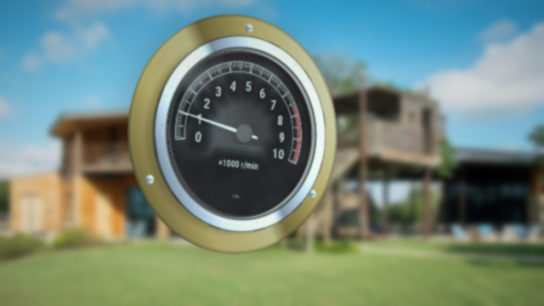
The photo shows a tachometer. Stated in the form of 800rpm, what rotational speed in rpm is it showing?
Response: 1000rpm
